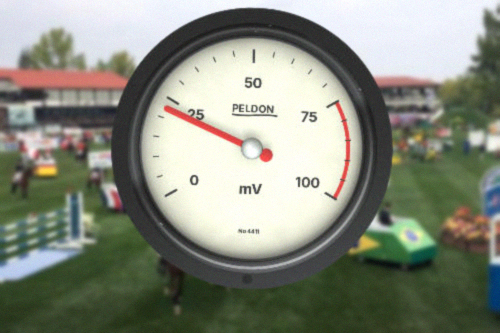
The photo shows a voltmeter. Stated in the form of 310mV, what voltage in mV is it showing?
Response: 22.5mV
